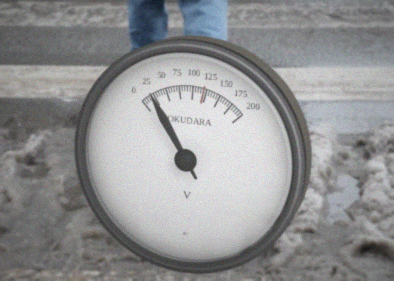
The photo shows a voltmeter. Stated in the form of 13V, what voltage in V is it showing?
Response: 25V
